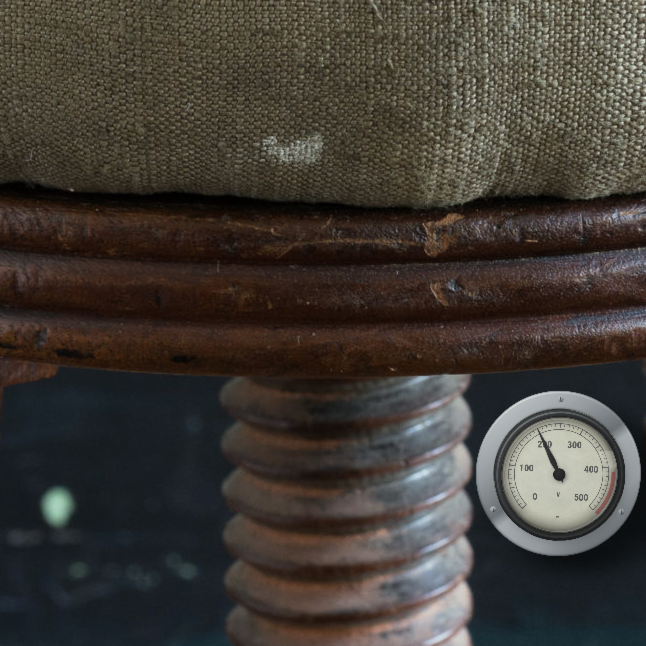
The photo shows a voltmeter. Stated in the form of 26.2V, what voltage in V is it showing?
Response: 200V
